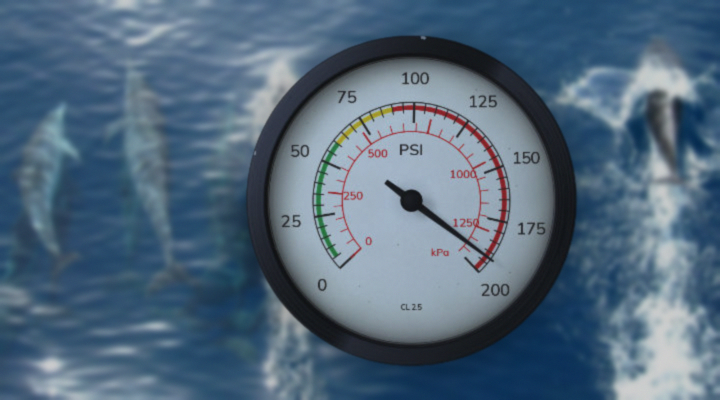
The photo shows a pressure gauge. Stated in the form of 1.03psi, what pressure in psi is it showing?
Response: 192.5psi
